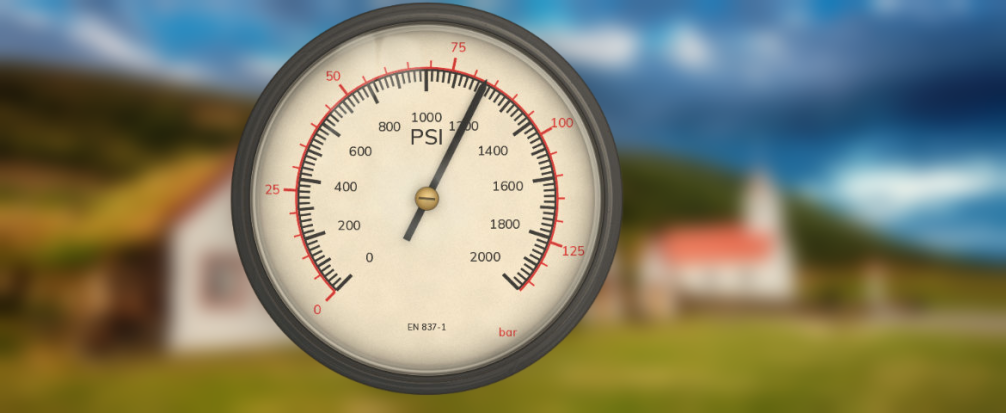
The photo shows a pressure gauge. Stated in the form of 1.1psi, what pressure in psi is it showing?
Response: 1200psi
